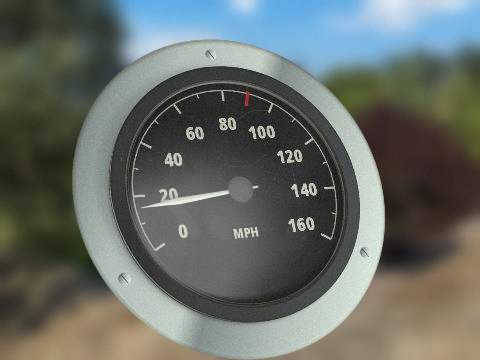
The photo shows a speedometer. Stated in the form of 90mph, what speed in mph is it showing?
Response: 15mph
